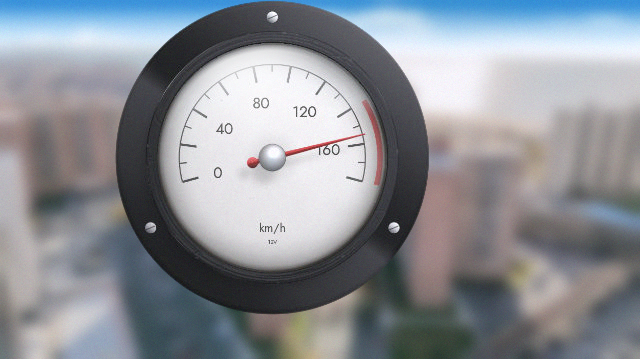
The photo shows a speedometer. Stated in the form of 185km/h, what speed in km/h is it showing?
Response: 155km/h
